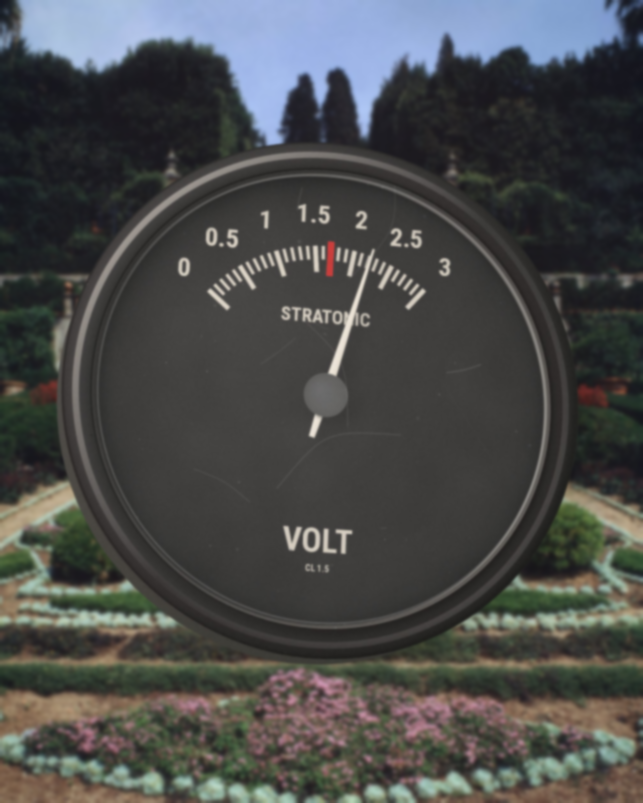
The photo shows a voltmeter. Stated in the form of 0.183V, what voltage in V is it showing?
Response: 2.2V
